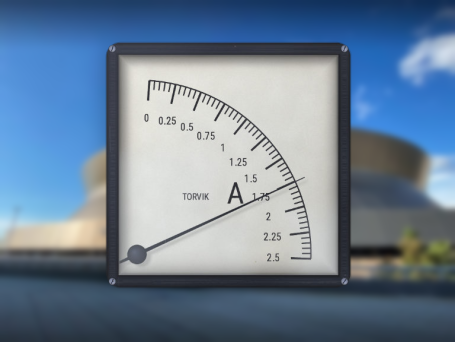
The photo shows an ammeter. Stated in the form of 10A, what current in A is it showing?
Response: 1.75A
